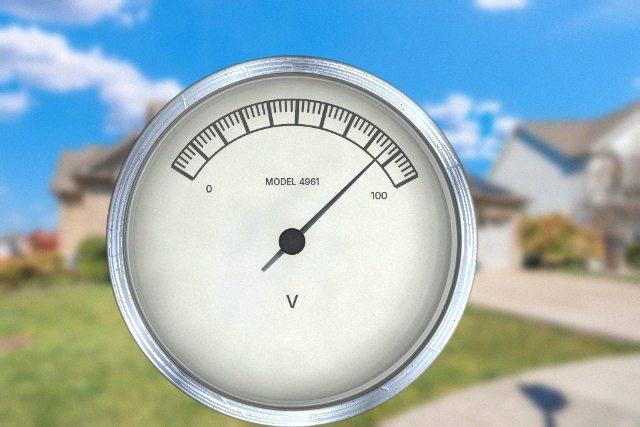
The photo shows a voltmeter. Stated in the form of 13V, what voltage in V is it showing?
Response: 86V
